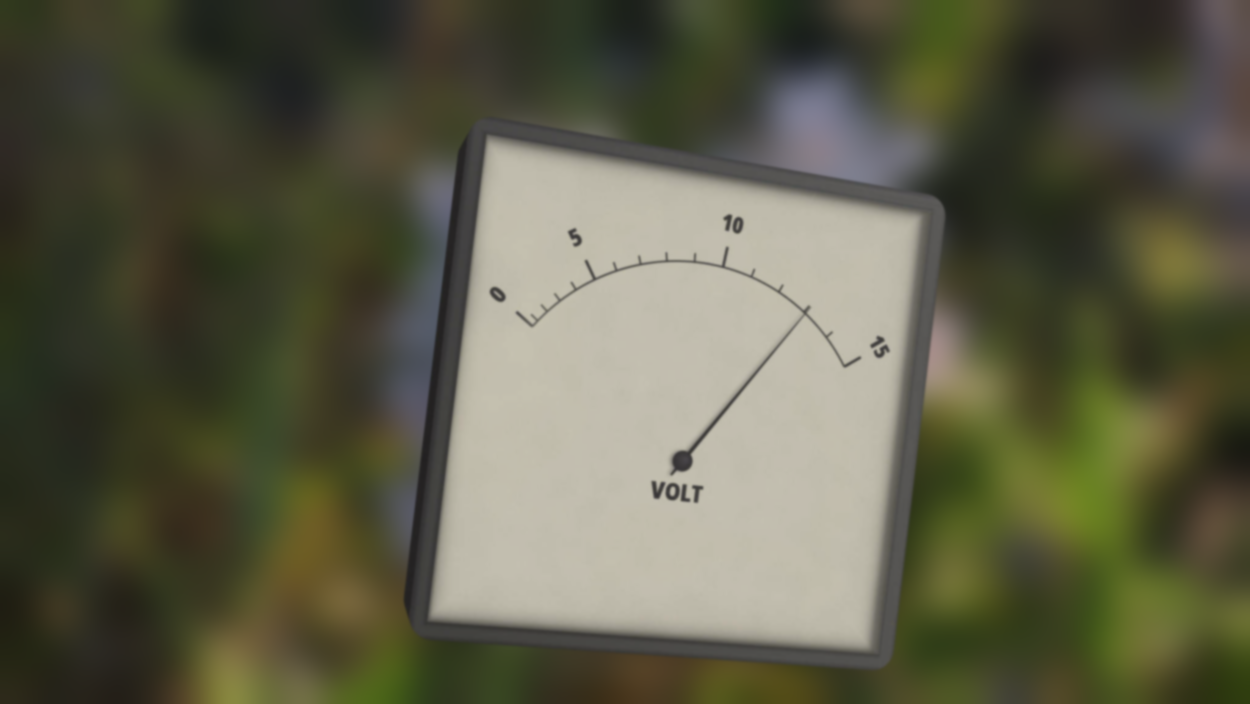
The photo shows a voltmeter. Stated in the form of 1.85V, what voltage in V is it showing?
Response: 13V
